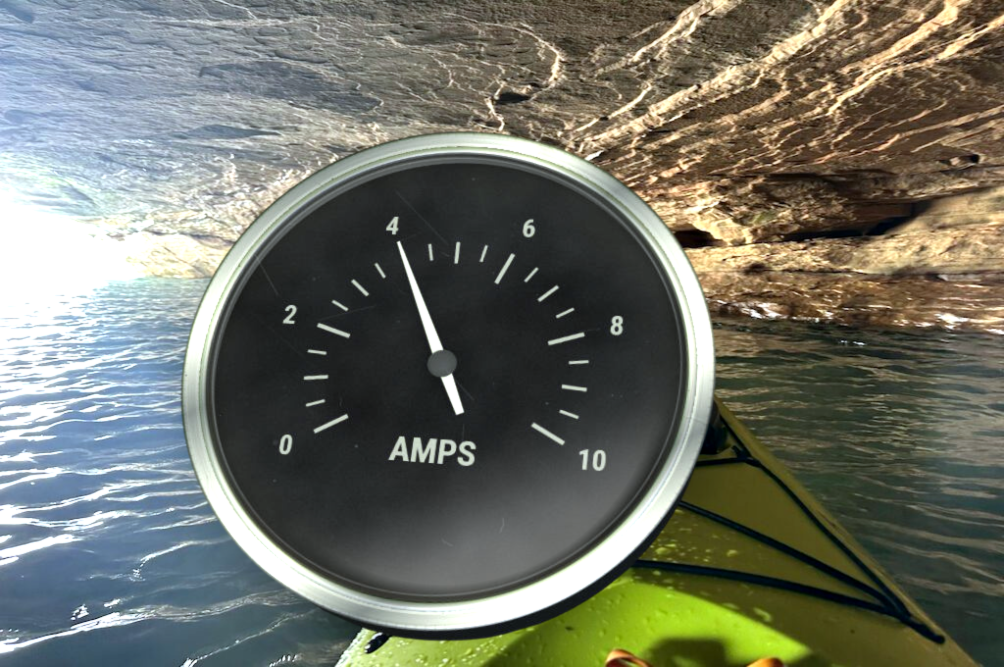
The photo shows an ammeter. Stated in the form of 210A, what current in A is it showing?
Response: 4A
